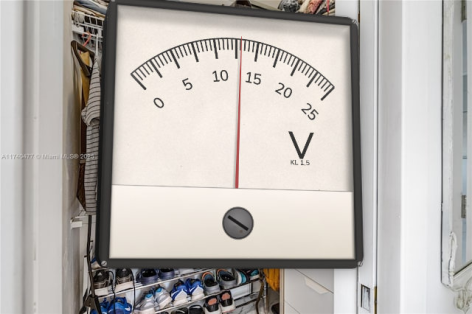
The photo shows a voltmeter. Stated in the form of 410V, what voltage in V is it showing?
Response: 13V
